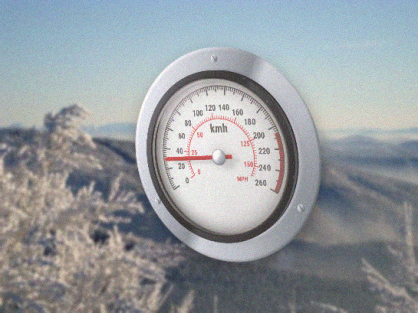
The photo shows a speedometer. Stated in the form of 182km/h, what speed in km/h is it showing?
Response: 30km/h
